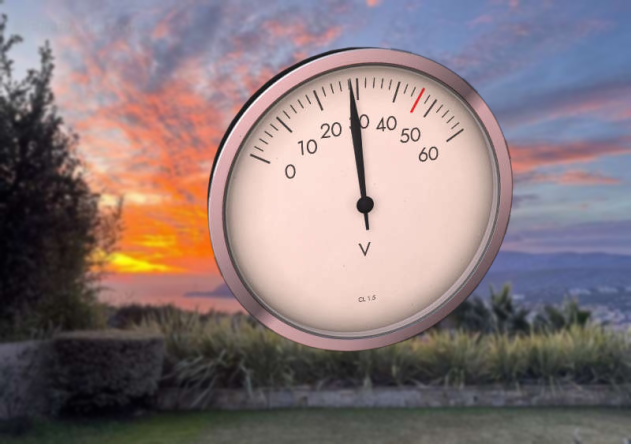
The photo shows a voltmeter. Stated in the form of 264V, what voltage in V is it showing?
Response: 28V
